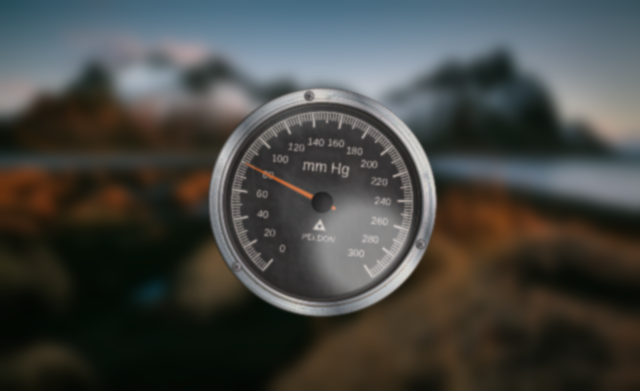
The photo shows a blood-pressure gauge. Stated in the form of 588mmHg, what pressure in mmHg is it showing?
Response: 80mmHg
